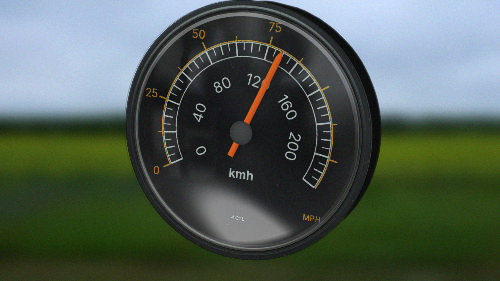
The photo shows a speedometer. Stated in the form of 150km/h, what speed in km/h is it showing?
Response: 130km/h
